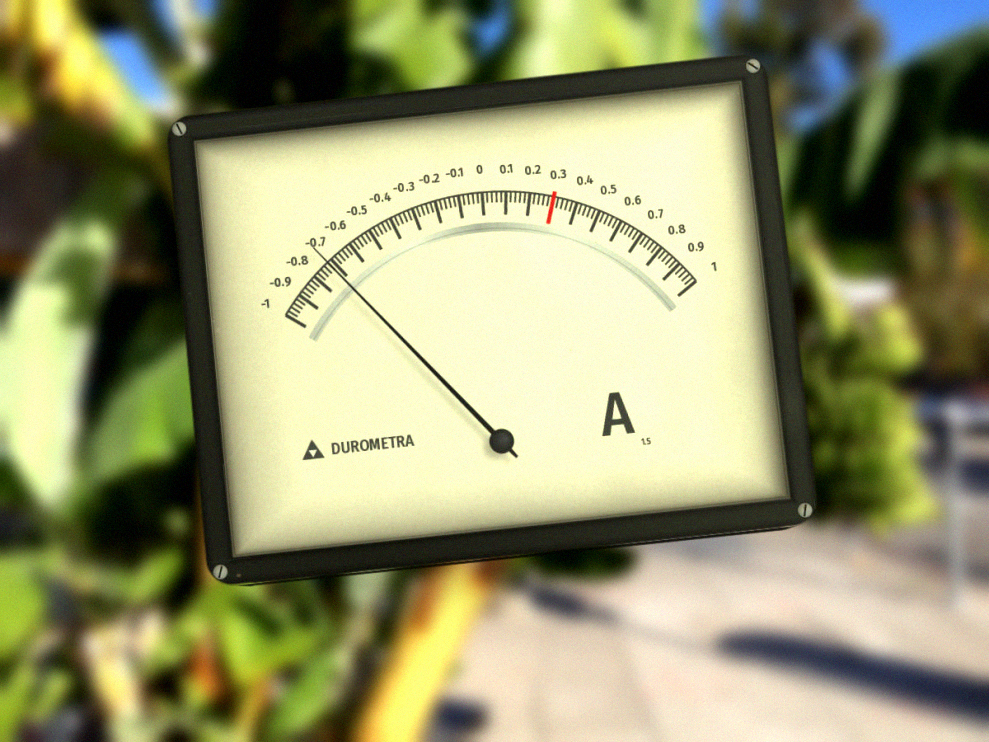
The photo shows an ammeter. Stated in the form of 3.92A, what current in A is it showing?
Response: -0.72A
